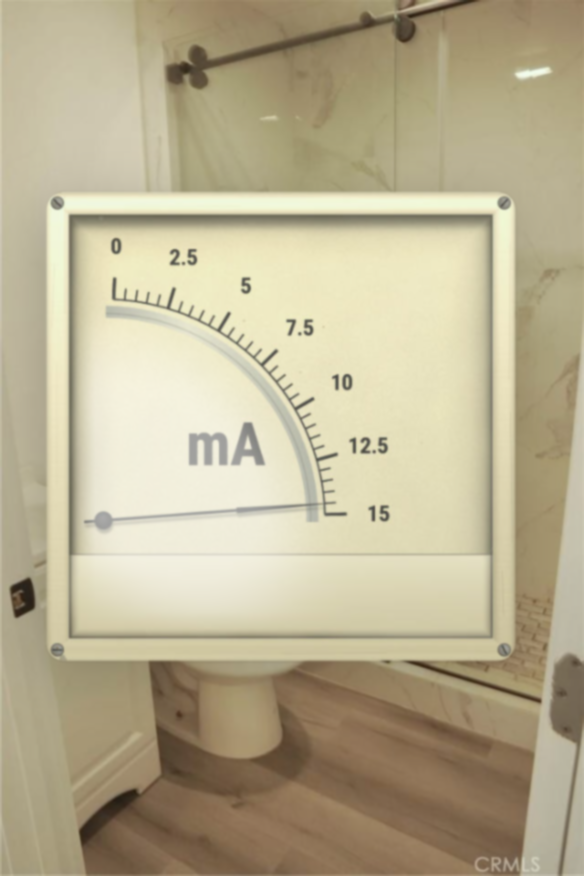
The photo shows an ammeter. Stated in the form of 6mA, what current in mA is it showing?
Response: 14.5mA
